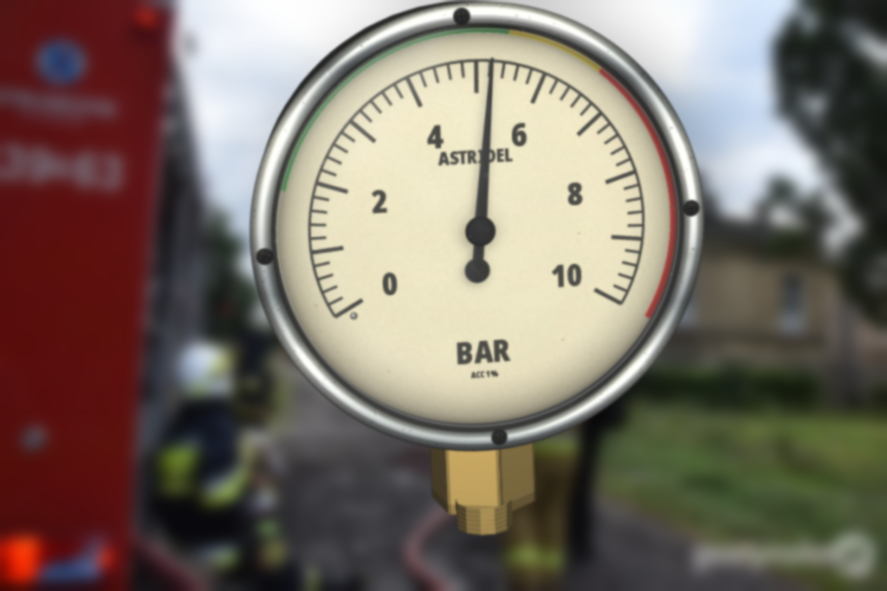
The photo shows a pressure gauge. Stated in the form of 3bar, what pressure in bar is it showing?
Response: 5.2bar
